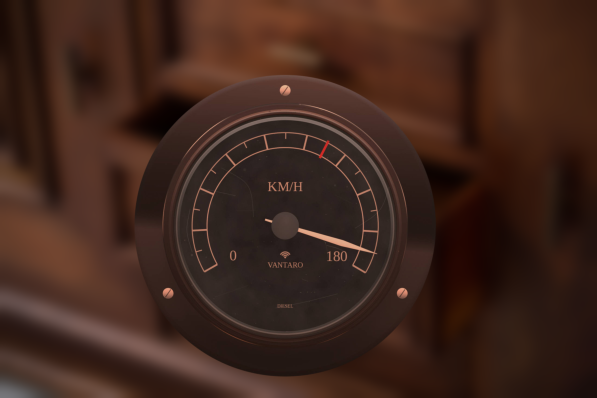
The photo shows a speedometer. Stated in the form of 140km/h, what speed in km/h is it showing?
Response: 170km/h
